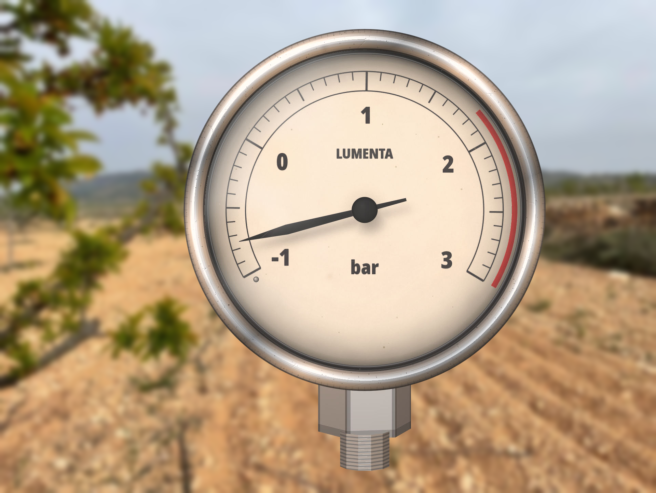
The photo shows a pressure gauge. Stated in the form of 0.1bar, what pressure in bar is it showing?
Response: -0.75bar
